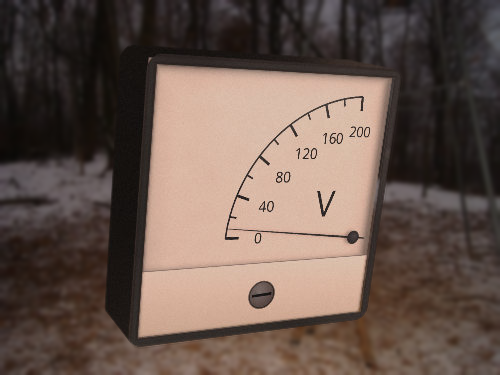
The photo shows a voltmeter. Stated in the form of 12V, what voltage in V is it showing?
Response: 10V
